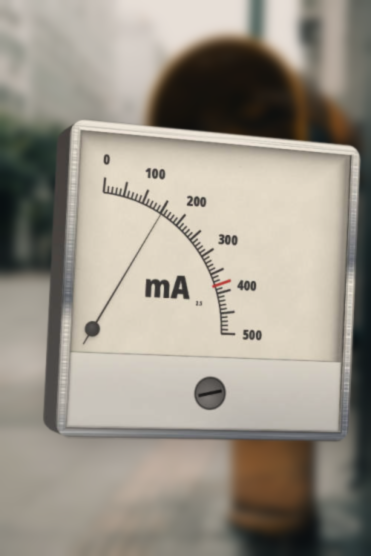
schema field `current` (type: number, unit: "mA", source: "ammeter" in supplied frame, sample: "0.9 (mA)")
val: 150 (mA)
